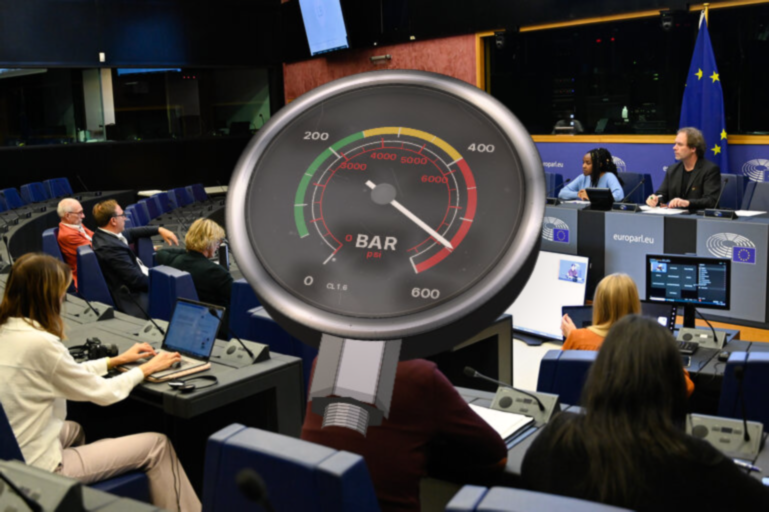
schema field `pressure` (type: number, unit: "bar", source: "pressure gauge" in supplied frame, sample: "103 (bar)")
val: 550 (bar)
